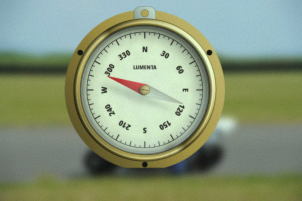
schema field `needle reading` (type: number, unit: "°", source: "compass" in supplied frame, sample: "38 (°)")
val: 290 (°)
